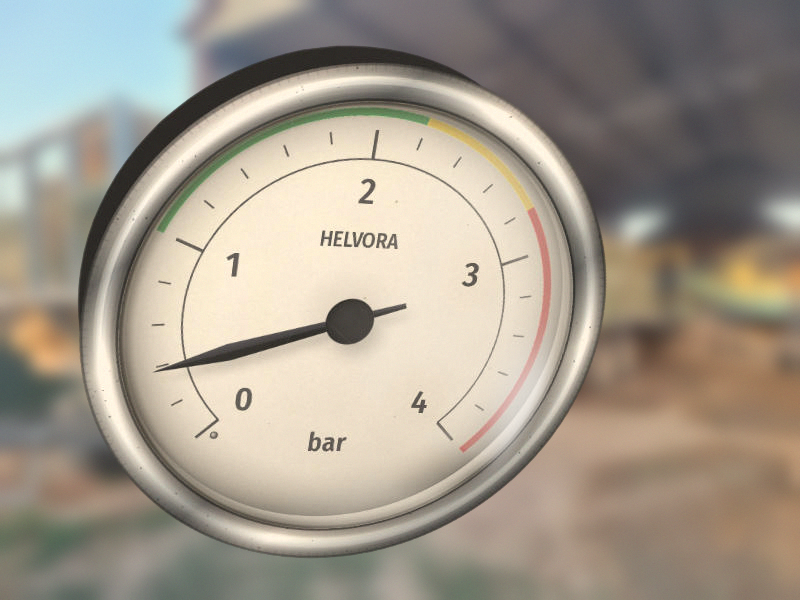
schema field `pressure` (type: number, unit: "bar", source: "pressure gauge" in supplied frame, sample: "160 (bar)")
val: 0.4 (bar)
